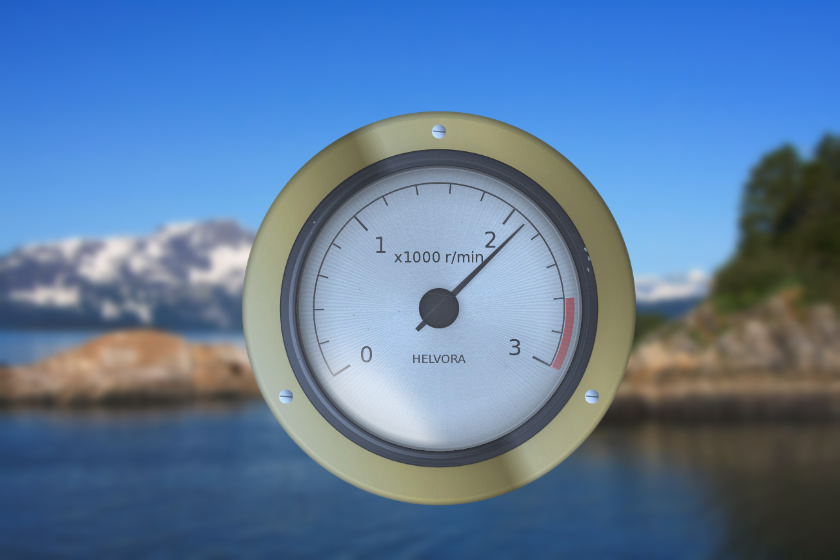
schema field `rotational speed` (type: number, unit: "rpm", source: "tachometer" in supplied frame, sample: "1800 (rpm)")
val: 2100 (rpm)
